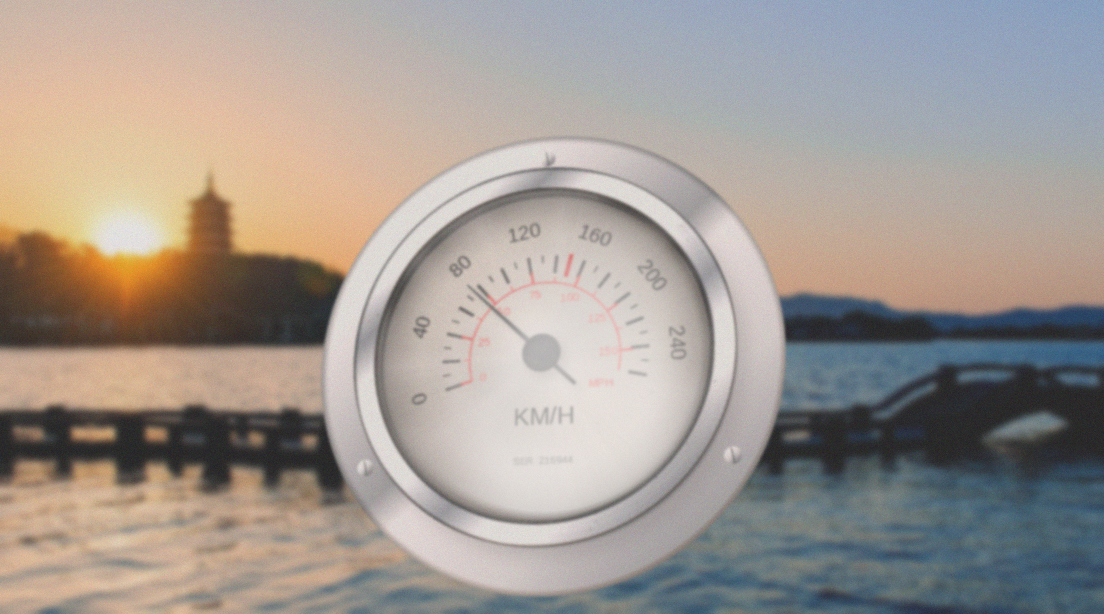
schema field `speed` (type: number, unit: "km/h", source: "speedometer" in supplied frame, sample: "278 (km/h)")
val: 75 (km/h)
